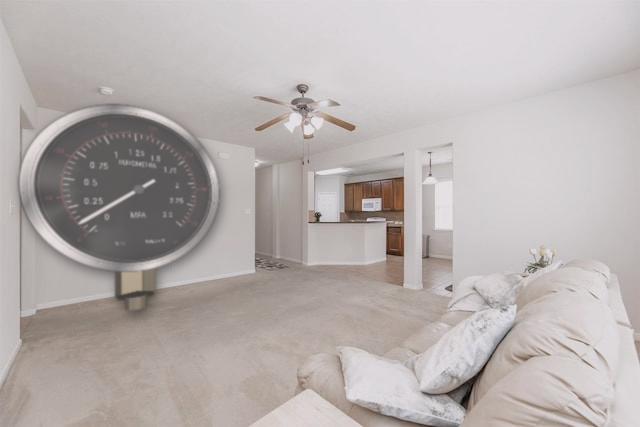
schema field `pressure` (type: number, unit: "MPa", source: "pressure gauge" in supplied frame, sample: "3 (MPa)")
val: 0.1 (MPa)
